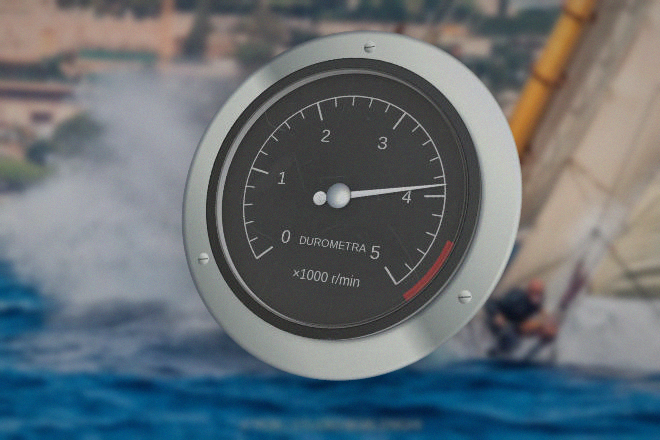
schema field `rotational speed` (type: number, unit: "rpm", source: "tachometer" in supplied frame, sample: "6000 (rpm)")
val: 3900 (rpm)
